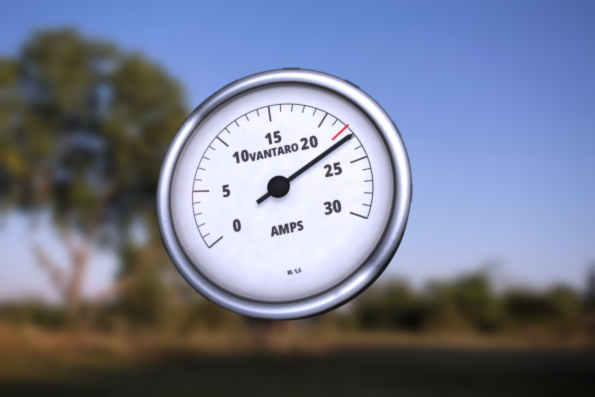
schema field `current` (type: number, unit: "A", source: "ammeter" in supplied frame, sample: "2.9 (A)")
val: 23 (A)
